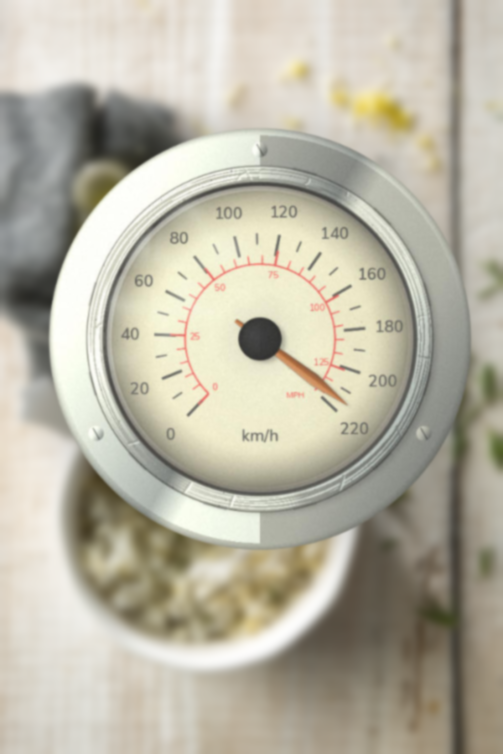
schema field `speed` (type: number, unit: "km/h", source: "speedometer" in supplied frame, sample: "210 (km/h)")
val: 215 (km/h)
